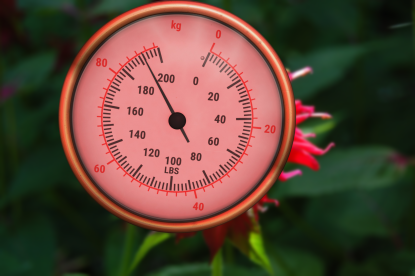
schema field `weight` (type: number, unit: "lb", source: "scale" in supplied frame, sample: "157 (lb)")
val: 192 (lb)
